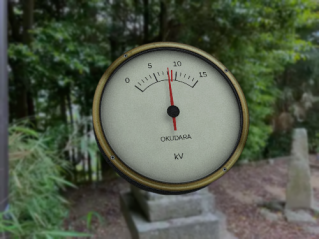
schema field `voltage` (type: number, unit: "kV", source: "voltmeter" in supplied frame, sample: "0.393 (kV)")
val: 8 (kV)
